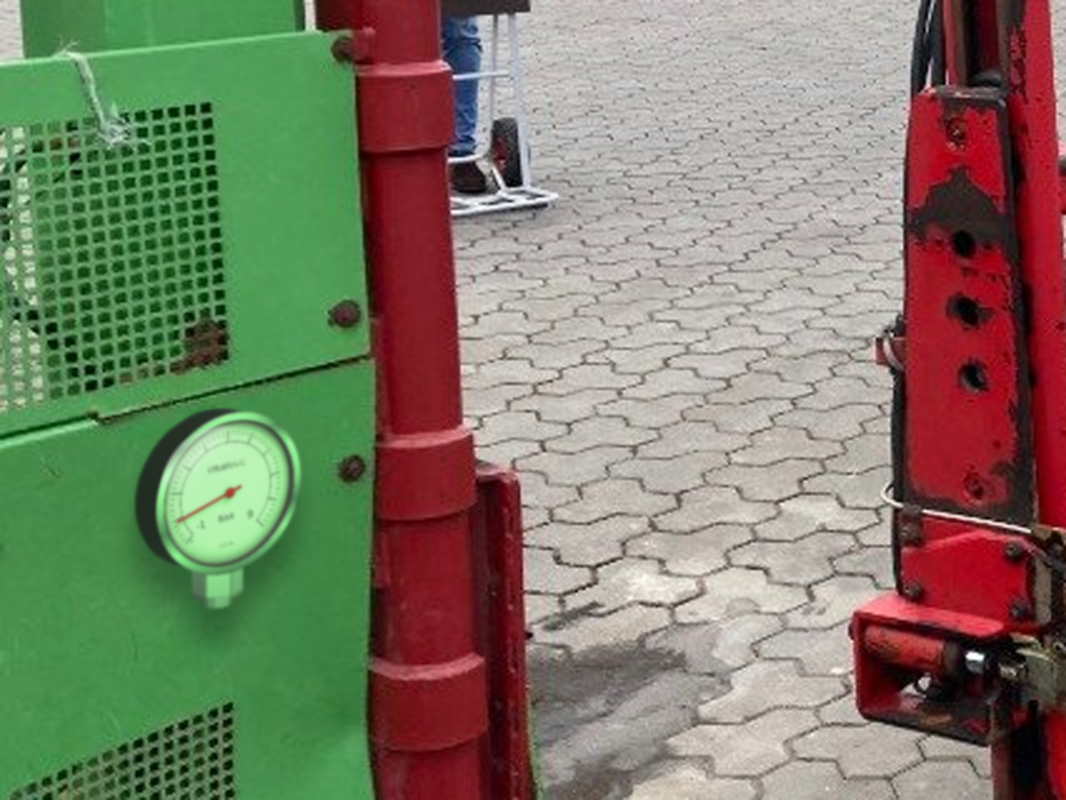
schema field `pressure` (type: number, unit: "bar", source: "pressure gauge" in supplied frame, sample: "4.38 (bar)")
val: 0 (bar)
